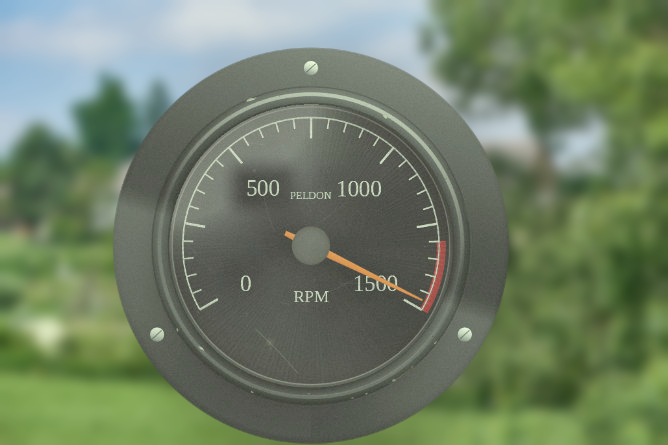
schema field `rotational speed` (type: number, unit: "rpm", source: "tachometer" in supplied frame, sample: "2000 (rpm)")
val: 1475 (rpm)
